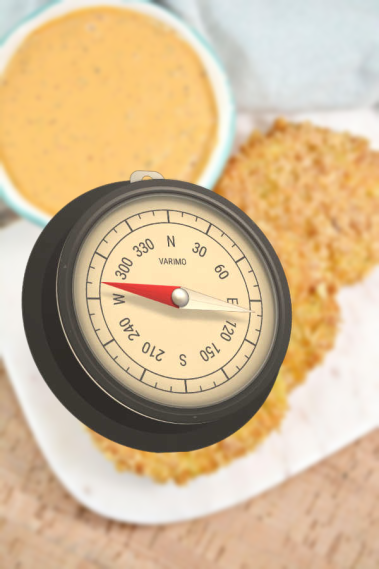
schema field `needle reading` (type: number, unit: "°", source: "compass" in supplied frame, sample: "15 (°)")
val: 280 (°)
